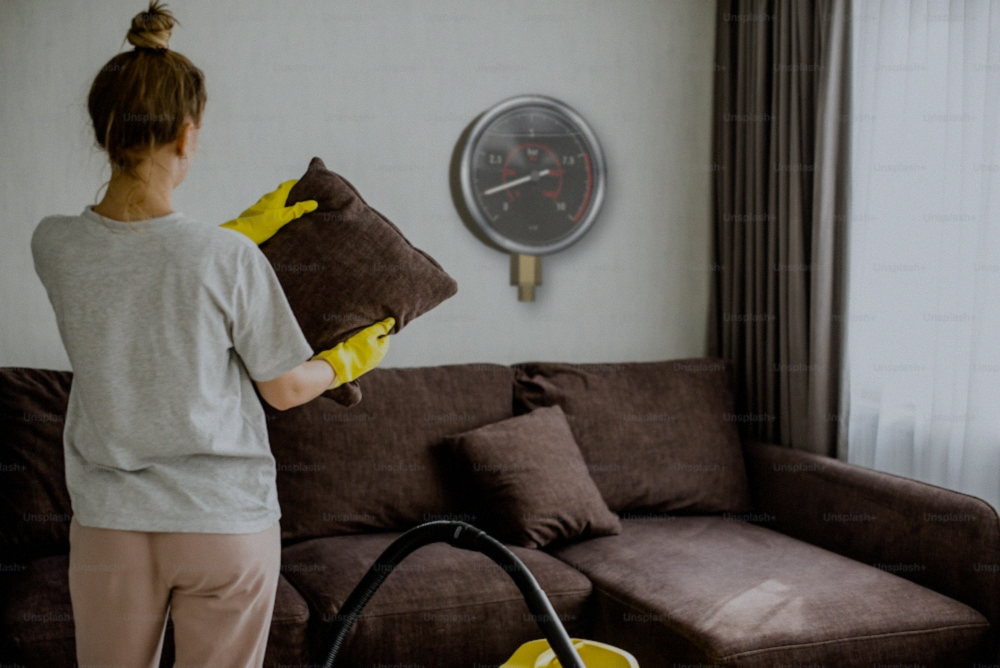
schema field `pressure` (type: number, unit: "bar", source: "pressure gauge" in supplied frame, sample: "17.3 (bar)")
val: 1 (bar)
